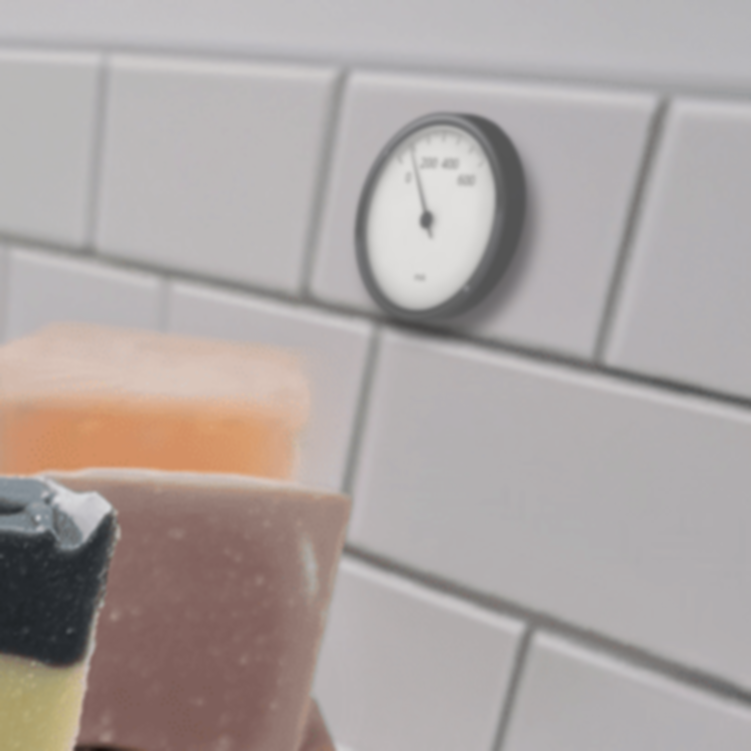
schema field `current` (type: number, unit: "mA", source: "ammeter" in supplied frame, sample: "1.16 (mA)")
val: 100 (mA)
